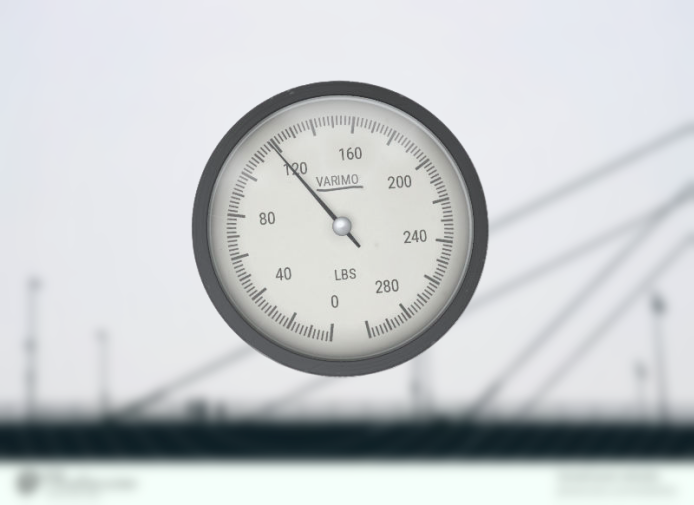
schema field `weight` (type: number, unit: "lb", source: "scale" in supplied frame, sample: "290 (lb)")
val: 118 (lb)
